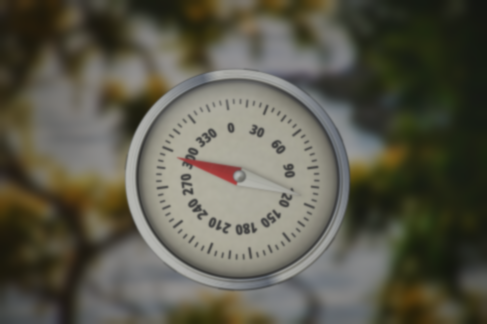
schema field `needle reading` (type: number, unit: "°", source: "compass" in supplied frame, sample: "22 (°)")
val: 295 (°)
